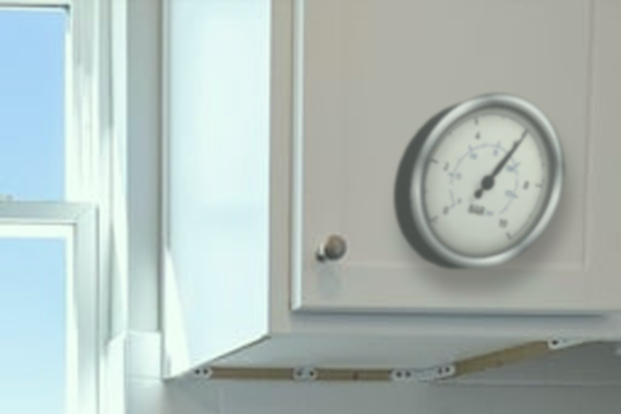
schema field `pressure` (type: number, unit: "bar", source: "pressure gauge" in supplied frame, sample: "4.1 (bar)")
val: 6 (bar)
